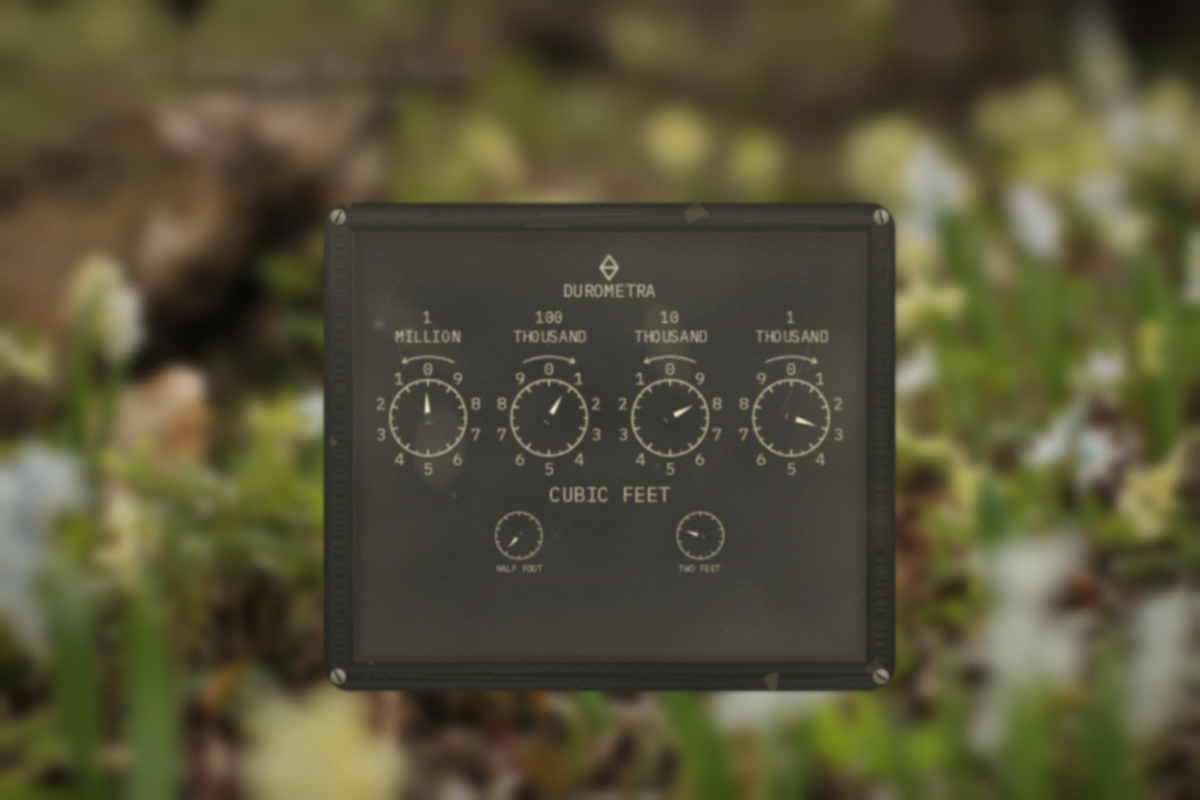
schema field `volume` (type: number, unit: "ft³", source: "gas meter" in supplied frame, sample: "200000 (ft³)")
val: 8300 (ft³)
